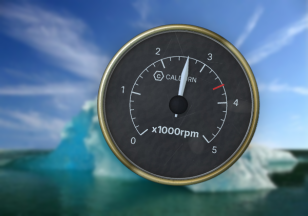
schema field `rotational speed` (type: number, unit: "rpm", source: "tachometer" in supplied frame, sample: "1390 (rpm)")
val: 2600 (rpm)
